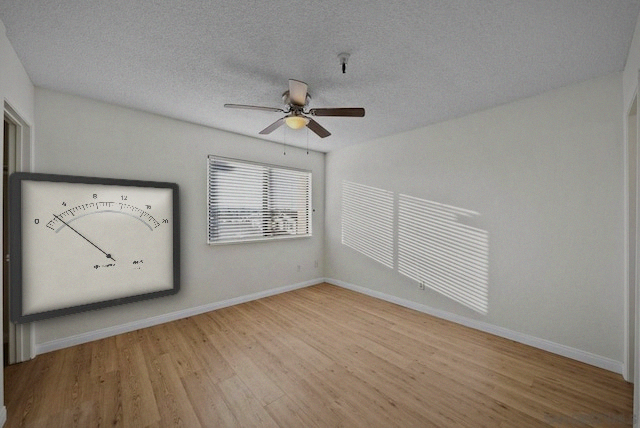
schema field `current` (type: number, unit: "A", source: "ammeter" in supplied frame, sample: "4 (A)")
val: 2 (A)
